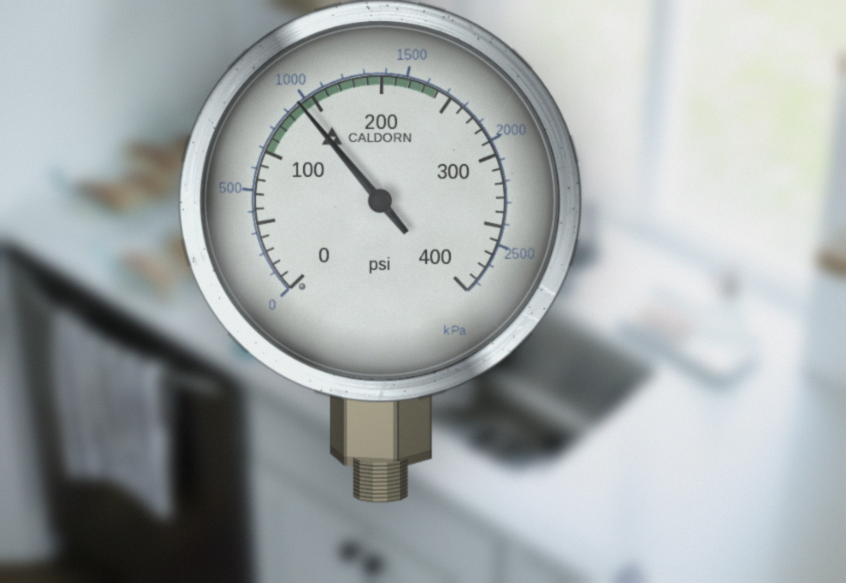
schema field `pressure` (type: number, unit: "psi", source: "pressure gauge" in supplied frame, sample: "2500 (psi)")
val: 140 (psi)
